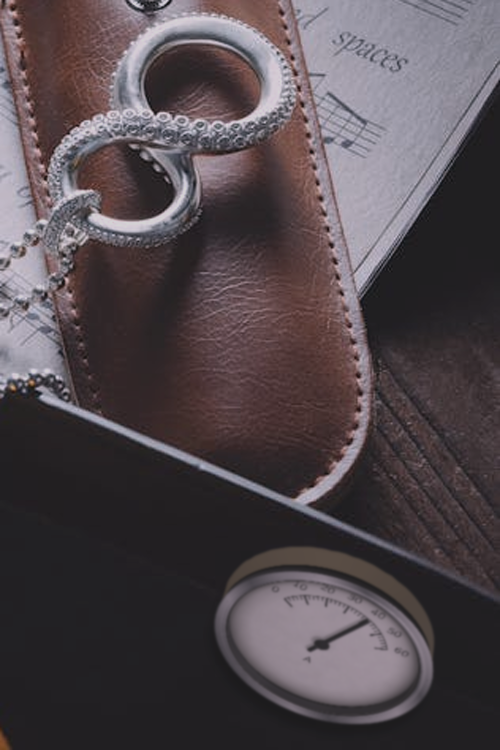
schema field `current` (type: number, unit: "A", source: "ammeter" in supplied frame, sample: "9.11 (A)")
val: 40 (A)
